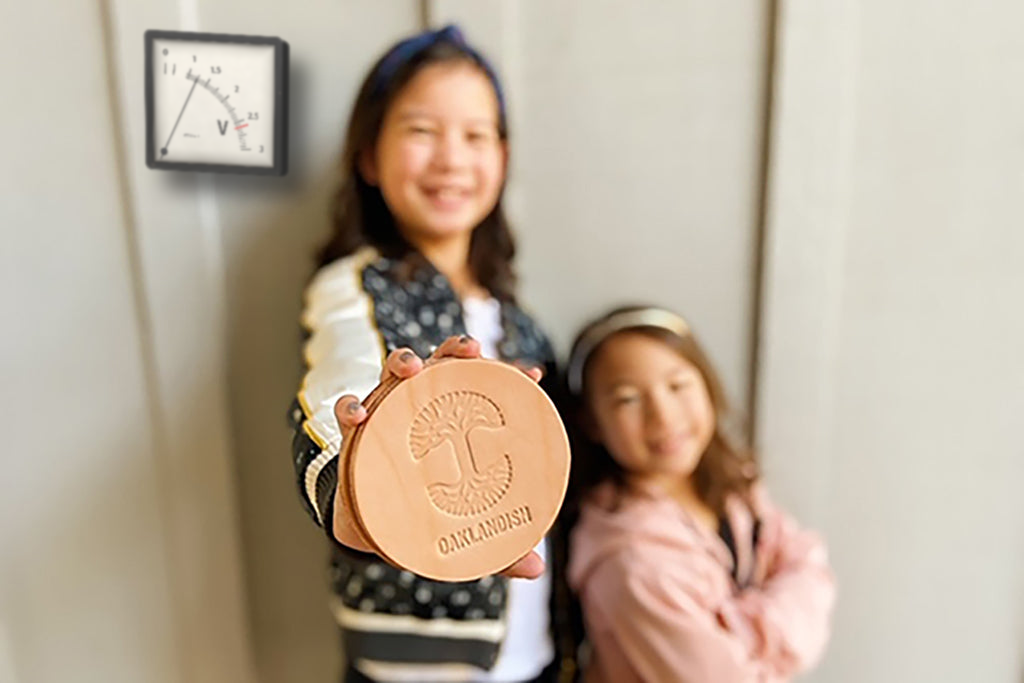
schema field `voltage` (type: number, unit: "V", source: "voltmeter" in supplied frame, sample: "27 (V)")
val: 1.25 (V)
